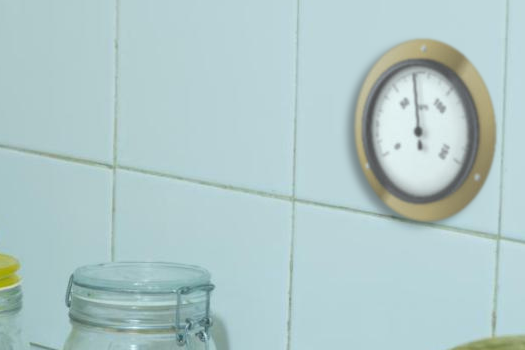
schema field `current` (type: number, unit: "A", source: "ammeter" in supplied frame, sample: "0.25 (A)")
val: 70 (A)
